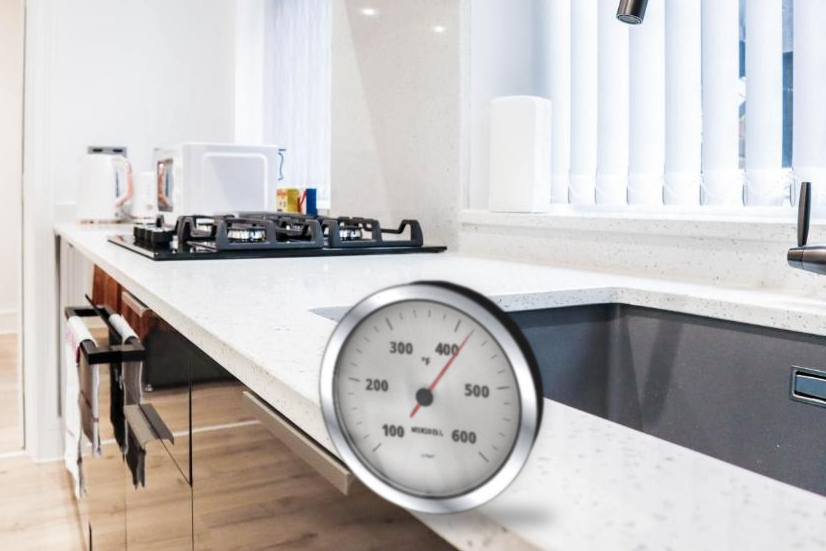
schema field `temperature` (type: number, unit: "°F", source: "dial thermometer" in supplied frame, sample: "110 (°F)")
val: 420 (°F)
